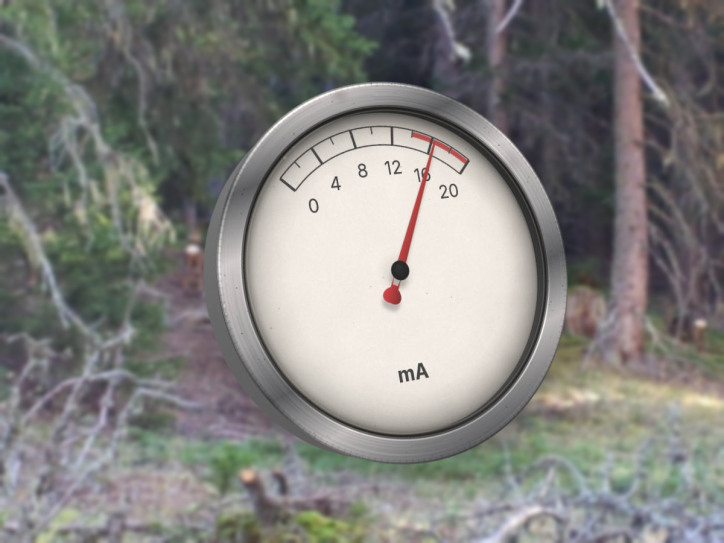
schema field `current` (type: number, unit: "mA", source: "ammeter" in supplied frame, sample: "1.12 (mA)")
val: 16 (mA)
